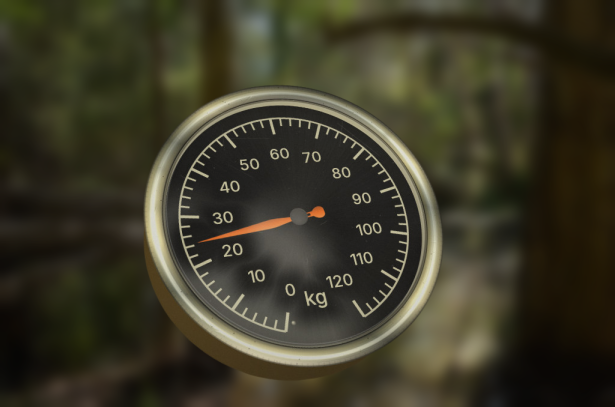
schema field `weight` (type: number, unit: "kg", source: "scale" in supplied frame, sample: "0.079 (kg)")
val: 24 (kg)
